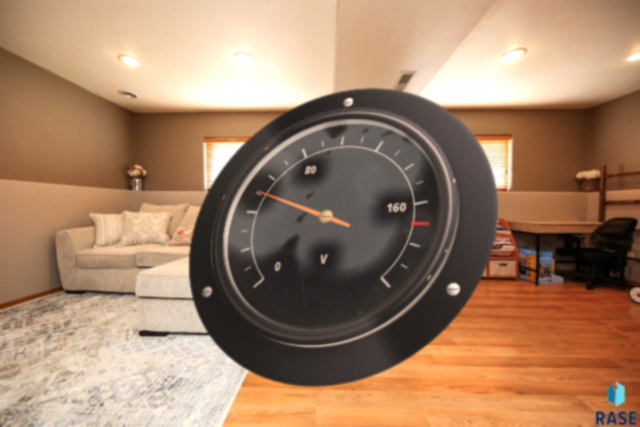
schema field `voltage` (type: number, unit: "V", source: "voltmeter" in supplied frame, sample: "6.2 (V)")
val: 50 (V)
